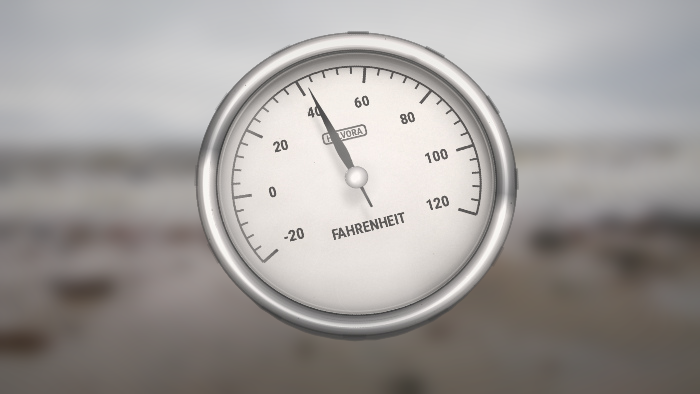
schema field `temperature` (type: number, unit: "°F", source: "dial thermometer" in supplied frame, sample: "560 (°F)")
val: 42 (°F)
